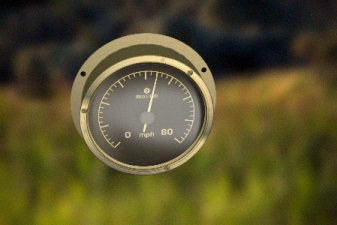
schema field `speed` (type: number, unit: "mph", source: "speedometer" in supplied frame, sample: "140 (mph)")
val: 44 (mph)
